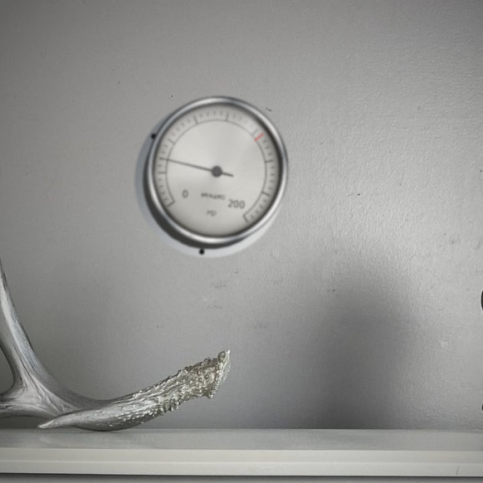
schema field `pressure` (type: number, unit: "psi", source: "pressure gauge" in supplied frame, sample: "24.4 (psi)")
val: 35 (psi)
